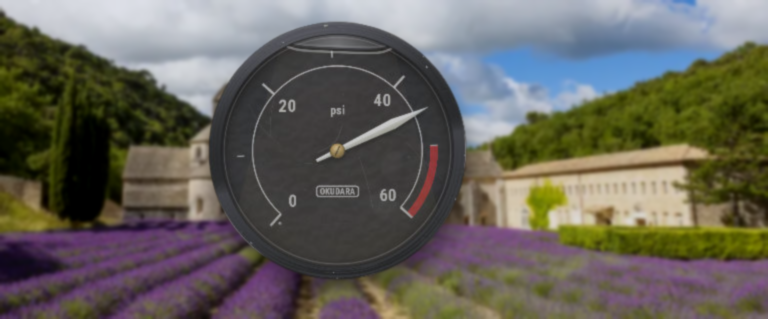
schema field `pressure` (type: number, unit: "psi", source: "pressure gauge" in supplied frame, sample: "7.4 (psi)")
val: 45 (psi)
